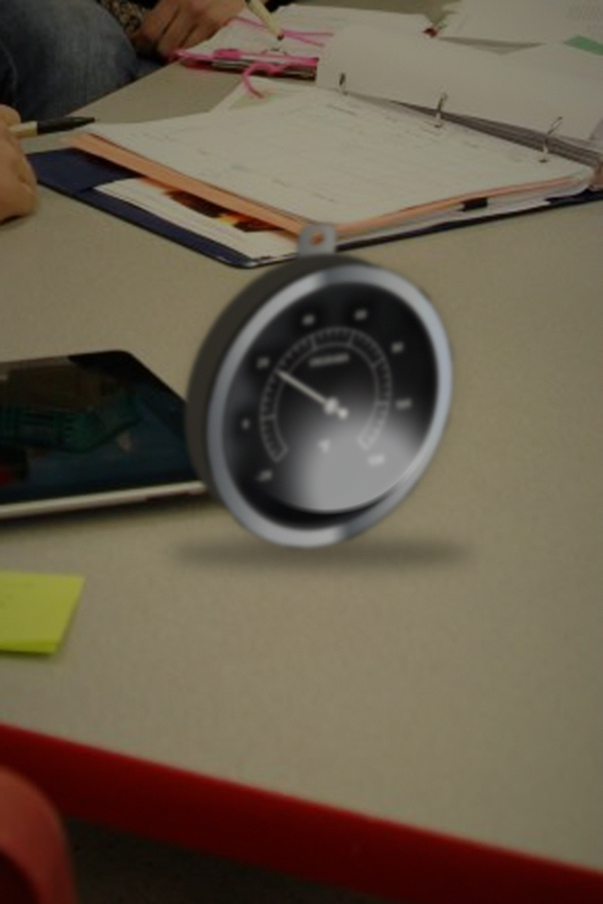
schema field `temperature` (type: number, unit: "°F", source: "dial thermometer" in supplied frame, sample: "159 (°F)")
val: 20 (°F)
